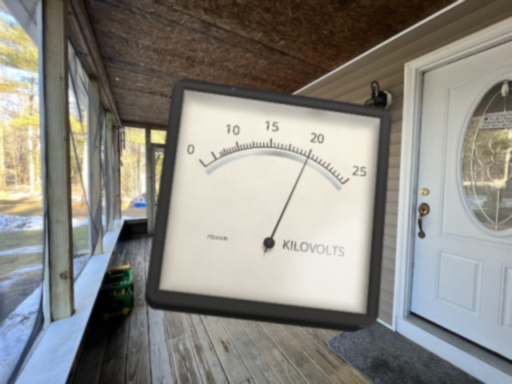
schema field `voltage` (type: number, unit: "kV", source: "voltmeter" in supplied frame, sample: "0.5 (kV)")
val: 20 (kV)
